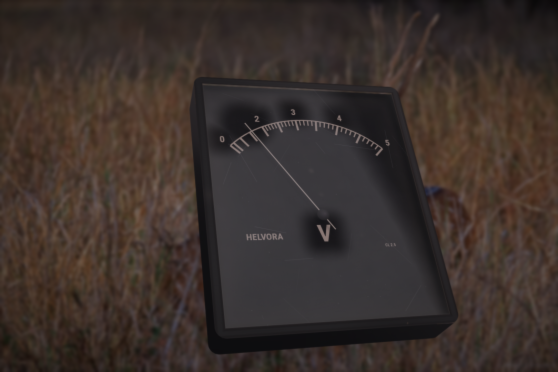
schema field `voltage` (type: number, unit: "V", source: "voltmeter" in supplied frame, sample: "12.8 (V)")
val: 1.5 (V)
